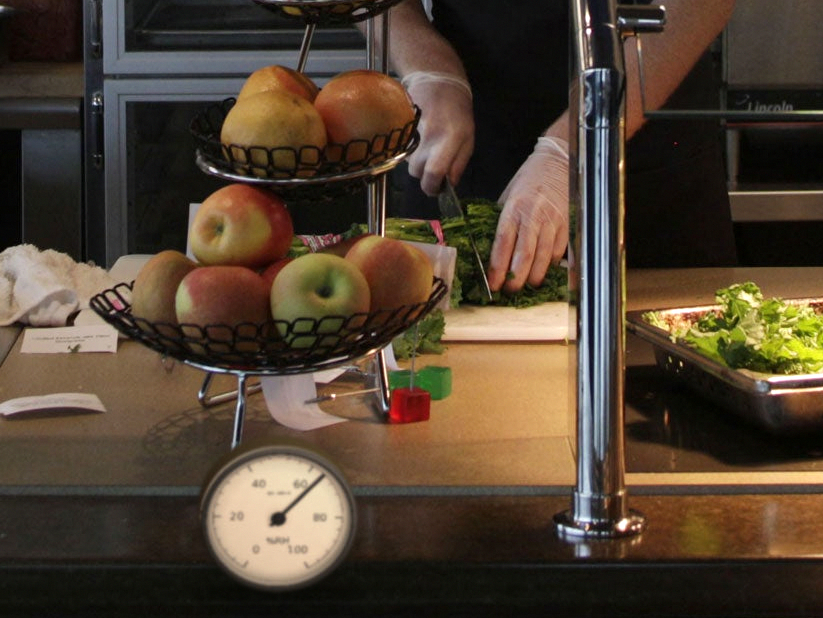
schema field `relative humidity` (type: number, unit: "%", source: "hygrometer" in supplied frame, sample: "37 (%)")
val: 64 (%)
